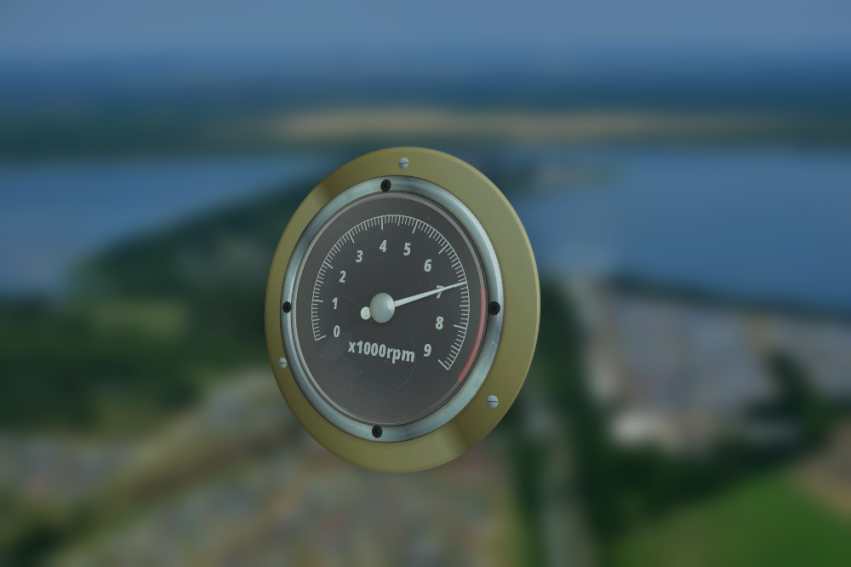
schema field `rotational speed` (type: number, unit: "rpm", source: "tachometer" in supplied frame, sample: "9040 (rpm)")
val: 7000 (rpm)
